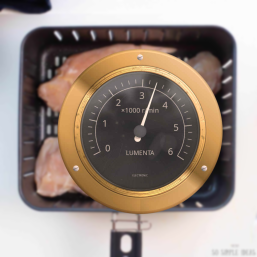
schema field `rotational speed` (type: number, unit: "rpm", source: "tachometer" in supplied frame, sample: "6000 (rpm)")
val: 3400 (rpm)
